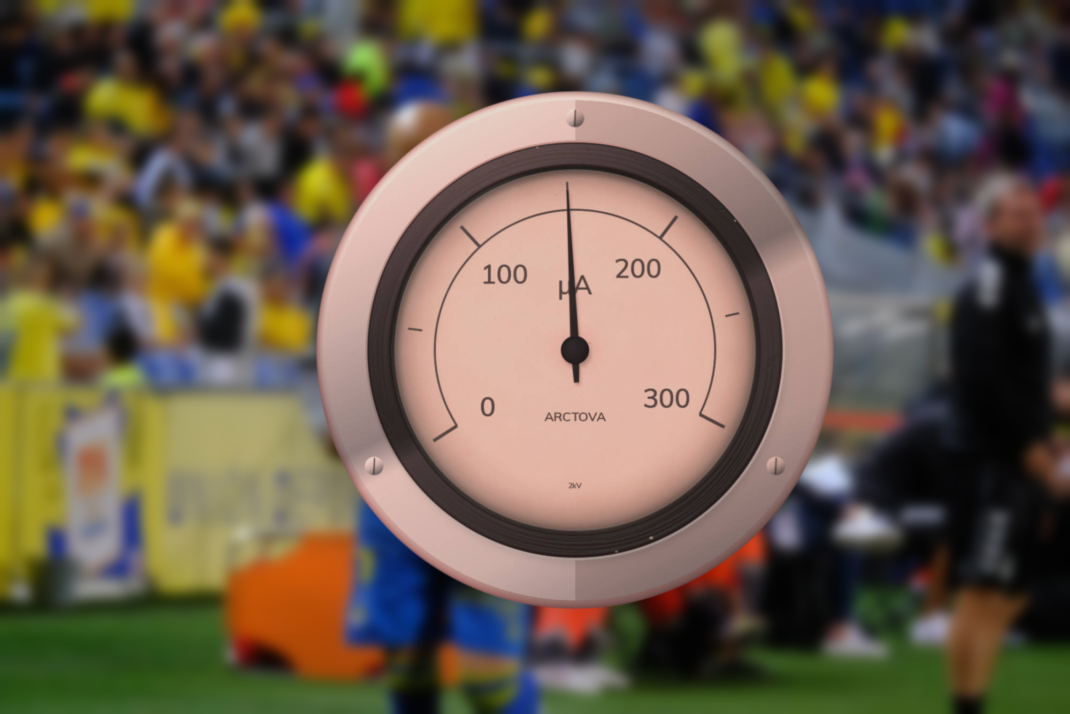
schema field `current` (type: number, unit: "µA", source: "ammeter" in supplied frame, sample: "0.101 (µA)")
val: 150 (µA)
